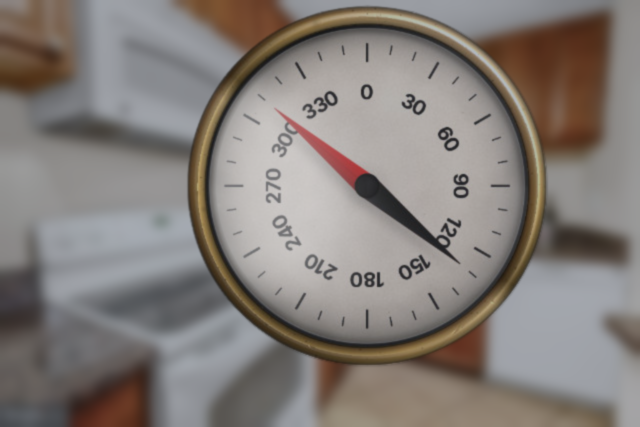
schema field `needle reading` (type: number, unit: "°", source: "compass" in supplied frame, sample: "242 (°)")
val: 310 (°)
